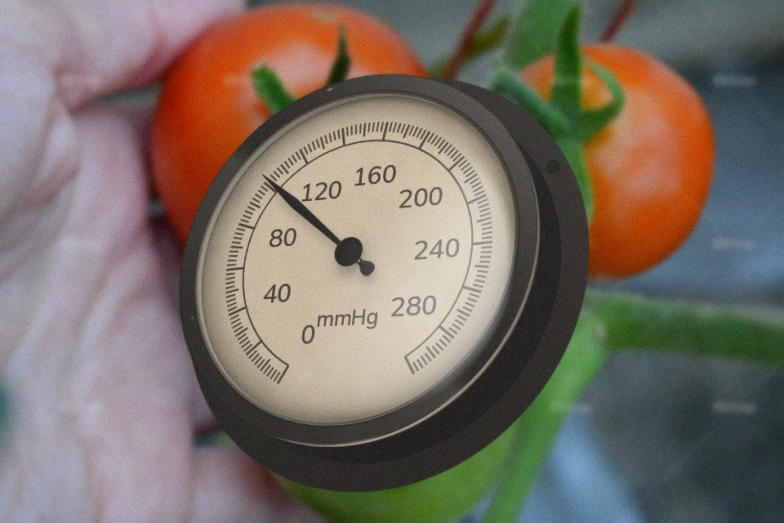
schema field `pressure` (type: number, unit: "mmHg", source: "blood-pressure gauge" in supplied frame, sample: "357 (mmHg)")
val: 102 (mmHg)
